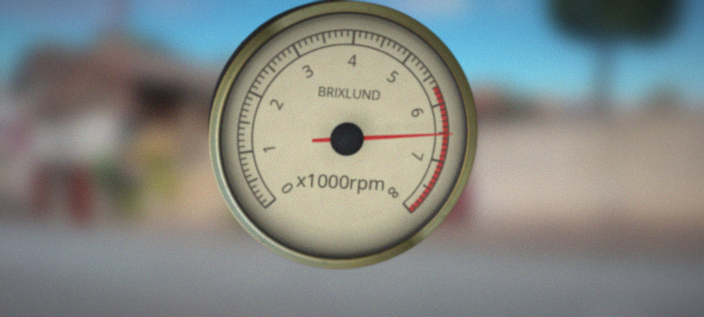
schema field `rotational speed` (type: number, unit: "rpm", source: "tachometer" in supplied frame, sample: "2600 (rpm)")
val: 6500 (rpm)
